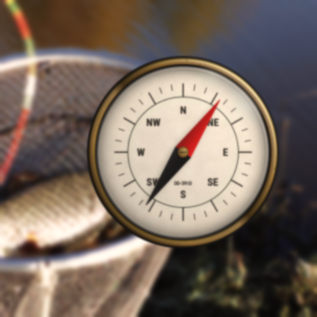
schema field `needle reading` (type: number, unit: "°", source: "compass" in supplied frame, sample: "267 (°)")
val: 35 (°)
